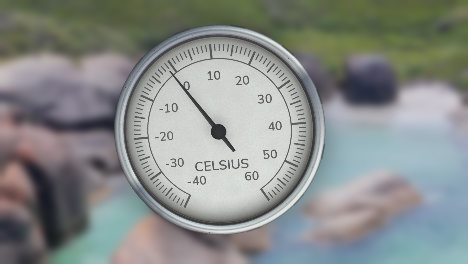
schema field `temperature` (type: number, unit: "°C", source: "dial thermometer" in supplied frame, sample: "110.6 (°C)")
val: -1 (°C)
